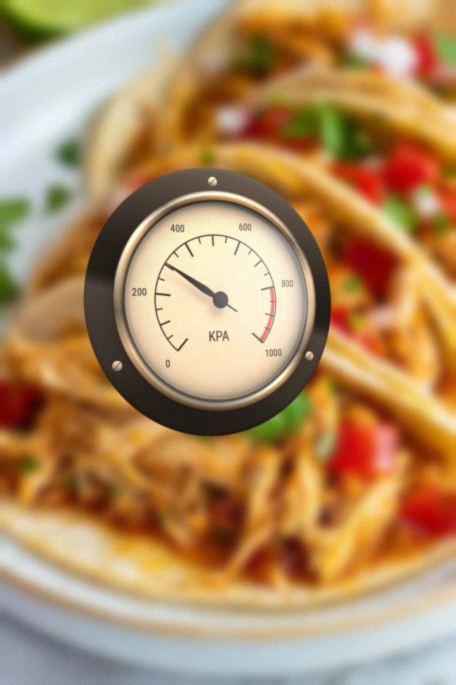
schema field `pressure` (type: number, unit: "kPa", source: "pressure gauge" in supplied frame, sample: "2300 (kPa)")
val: 300 (kPa)
